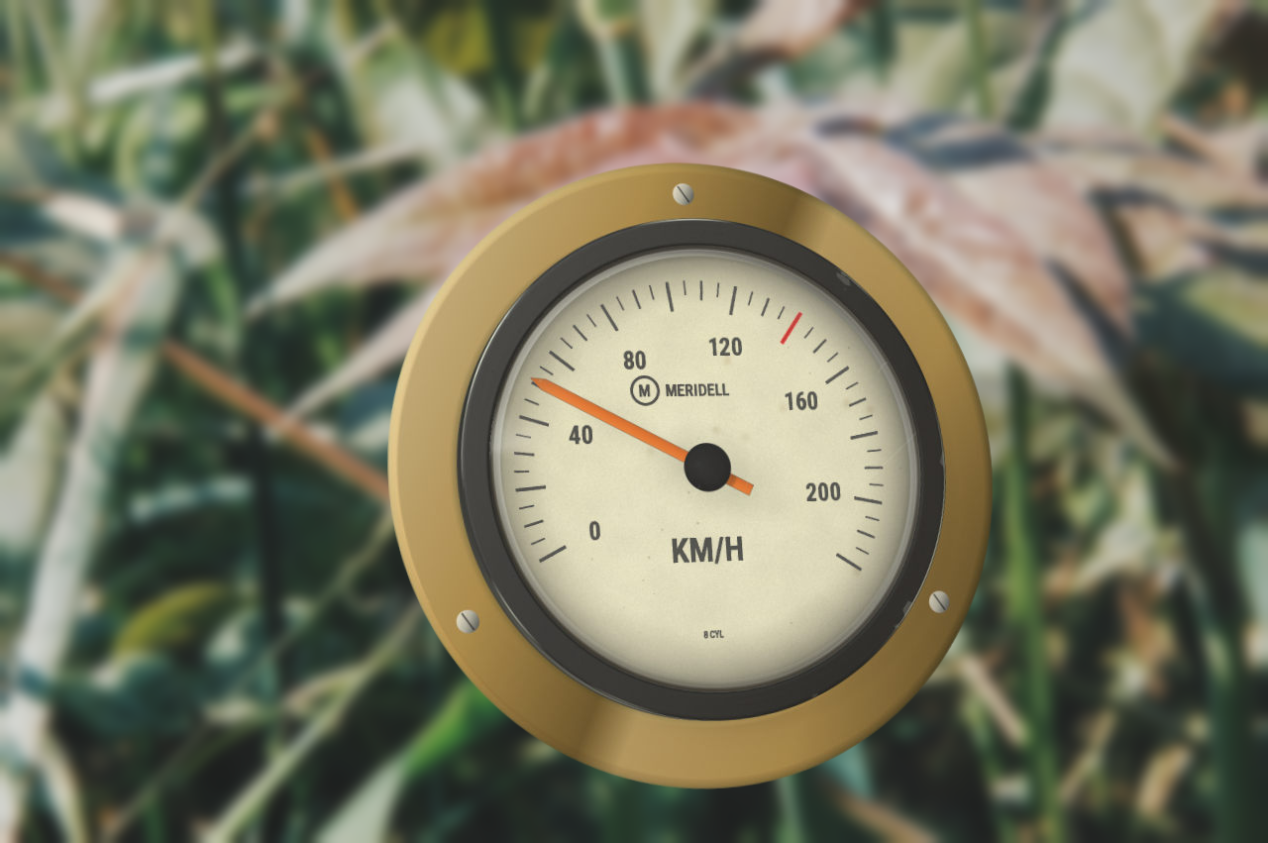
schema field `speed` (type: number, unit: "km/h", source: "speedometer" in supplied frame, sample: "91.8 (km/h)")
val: 50 (km/h)
